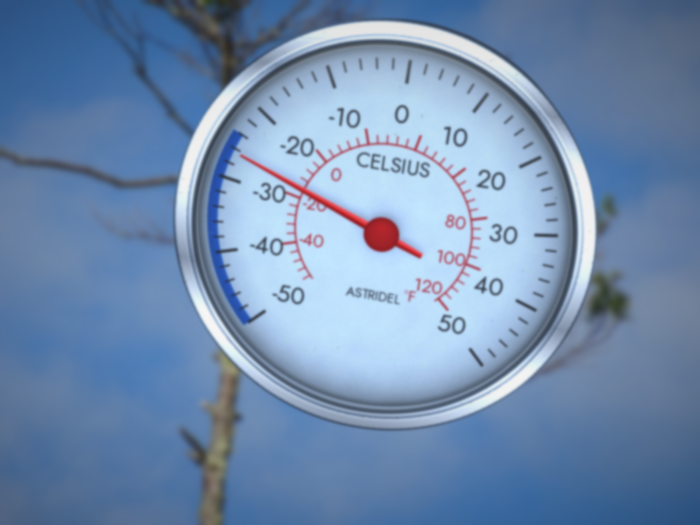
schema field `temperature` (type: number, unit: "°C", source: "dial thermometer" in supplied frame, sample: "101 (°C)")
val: -26 (°C)
